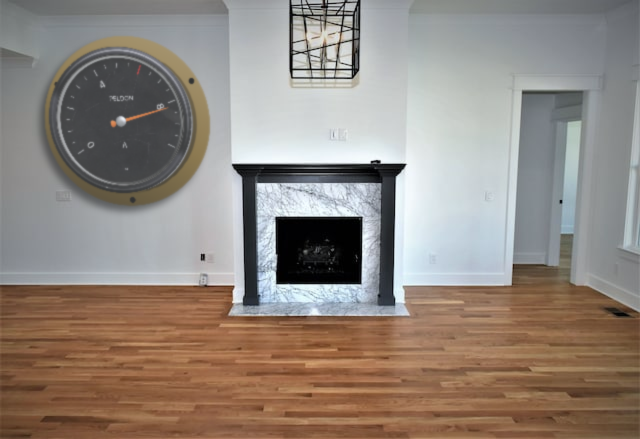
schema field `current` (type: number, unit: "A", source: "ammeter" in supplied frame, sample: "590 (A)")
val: 8.25 (A)
